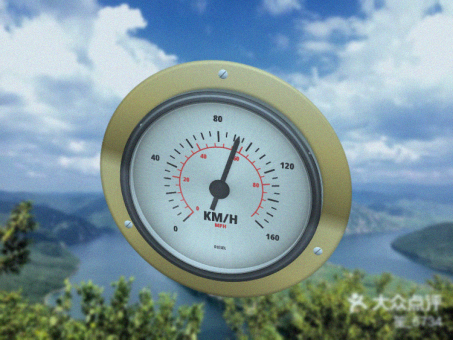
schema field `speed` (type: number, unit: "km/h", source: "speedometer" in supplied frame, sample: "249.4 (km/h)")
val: 92.5 (km/h)
